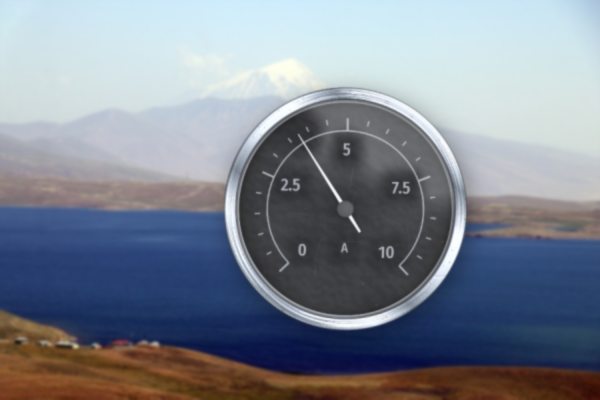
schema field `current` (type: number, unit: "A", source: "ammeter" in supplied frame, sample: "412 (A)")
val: 3.75 (A)
